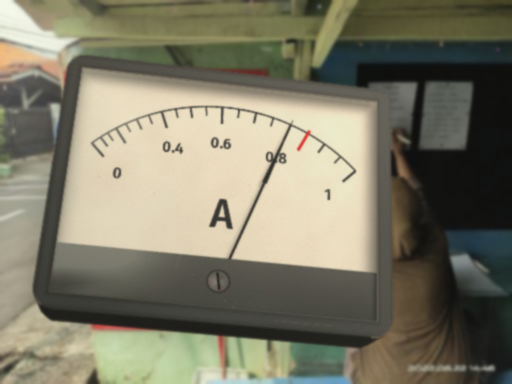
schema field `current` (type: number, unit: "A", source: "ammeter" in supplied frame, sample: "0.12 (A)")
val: 0.8 (A)
